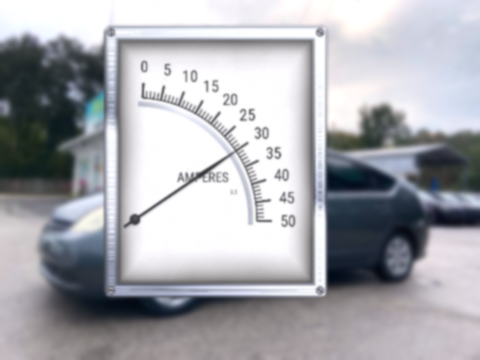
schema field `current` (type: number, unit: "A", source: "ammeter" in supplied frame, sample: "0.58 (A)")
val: 30 (A)
